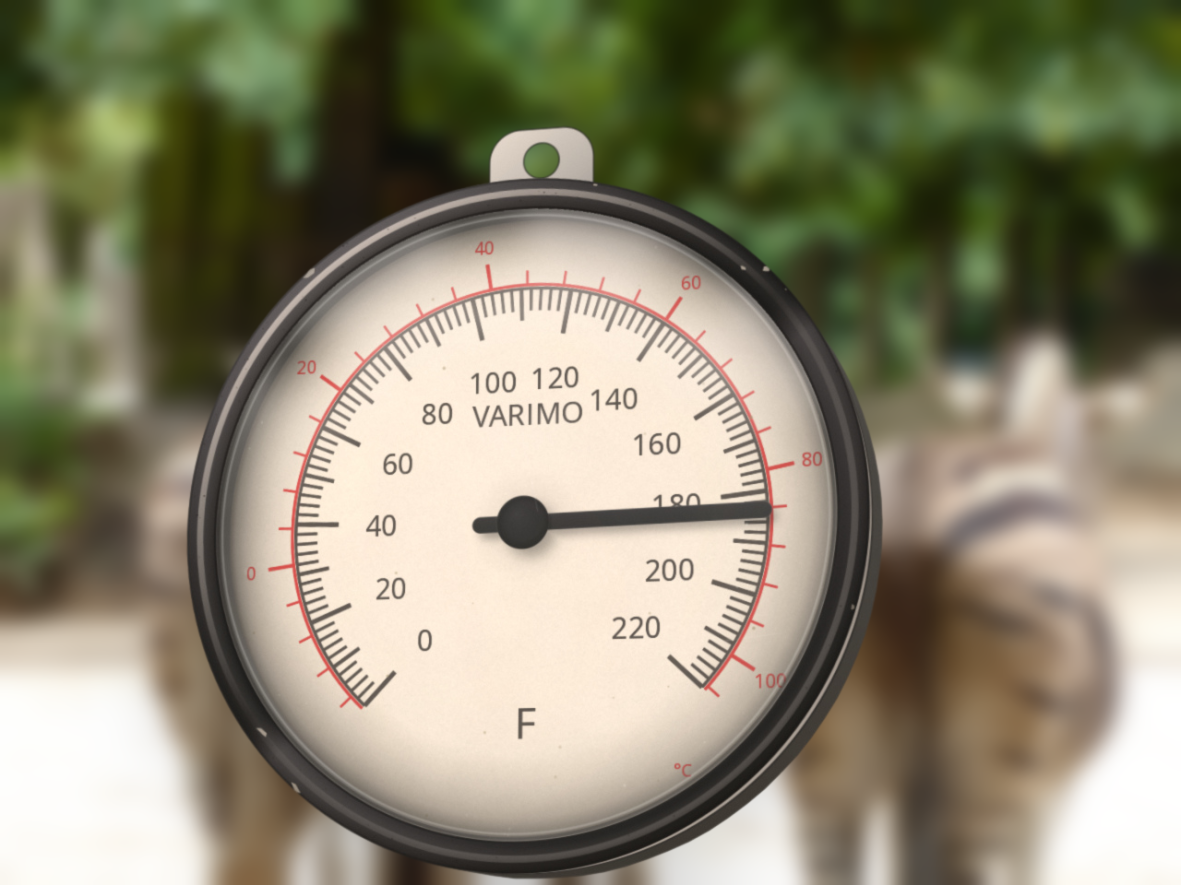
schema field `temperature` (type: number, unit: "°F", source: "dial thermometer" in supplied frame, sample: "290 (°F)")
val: 184 (°F)
